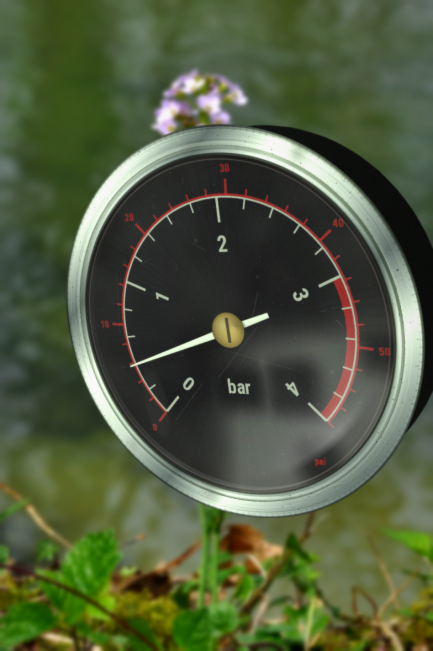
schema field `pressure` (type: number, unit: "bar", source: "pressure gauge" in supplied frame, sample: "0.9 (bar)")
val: 0.4 (bar)
